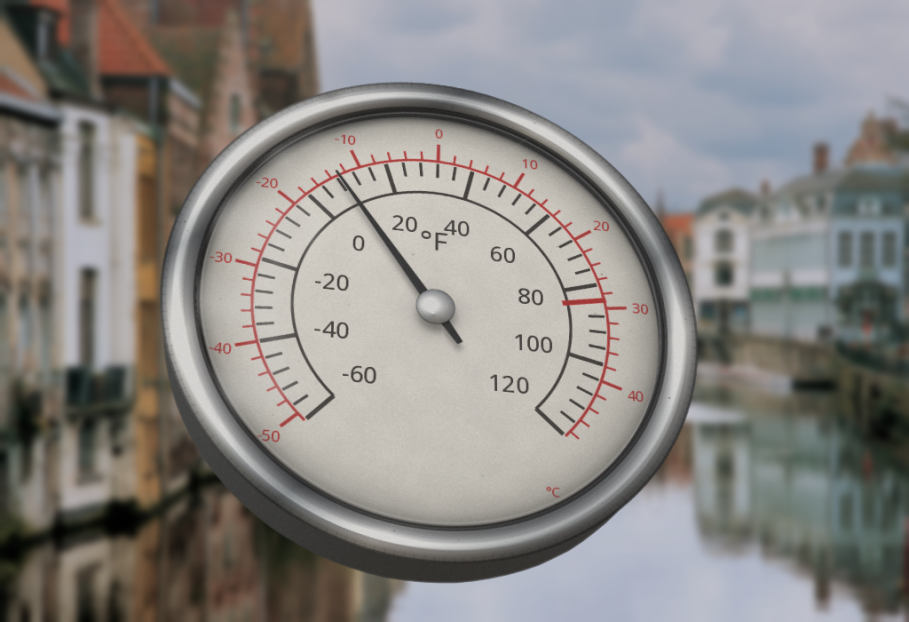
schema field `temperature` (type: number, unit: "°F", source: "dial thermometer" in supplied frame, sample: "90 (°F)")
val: 8 (°F)
